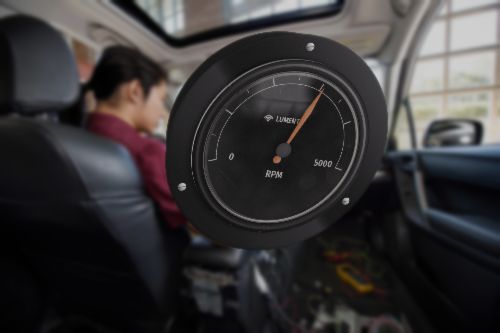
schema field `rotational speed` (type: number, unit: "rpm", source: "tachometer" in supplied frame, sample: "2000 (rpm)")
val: 3000 (rpm)
